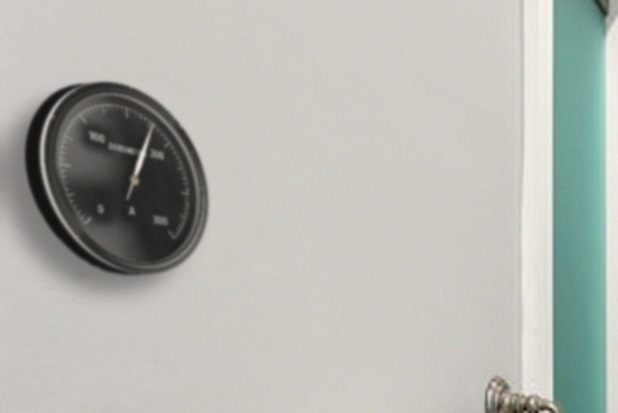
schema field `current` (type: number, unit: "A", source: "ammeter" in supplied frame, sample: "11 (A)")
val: 175 (A)
